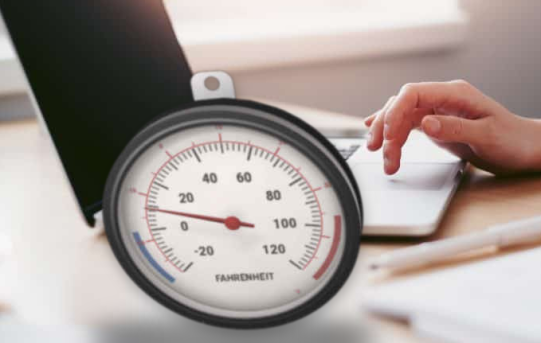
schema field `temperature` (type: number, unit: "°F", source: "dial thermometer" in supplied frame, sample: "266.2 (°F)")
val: 10 (°F)
